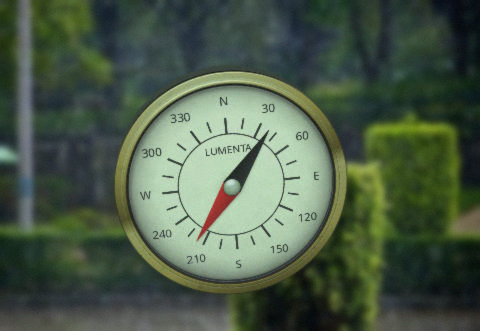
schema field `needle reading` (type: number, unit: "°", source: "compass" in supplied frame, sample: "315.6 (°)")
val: 217.5 (°)
